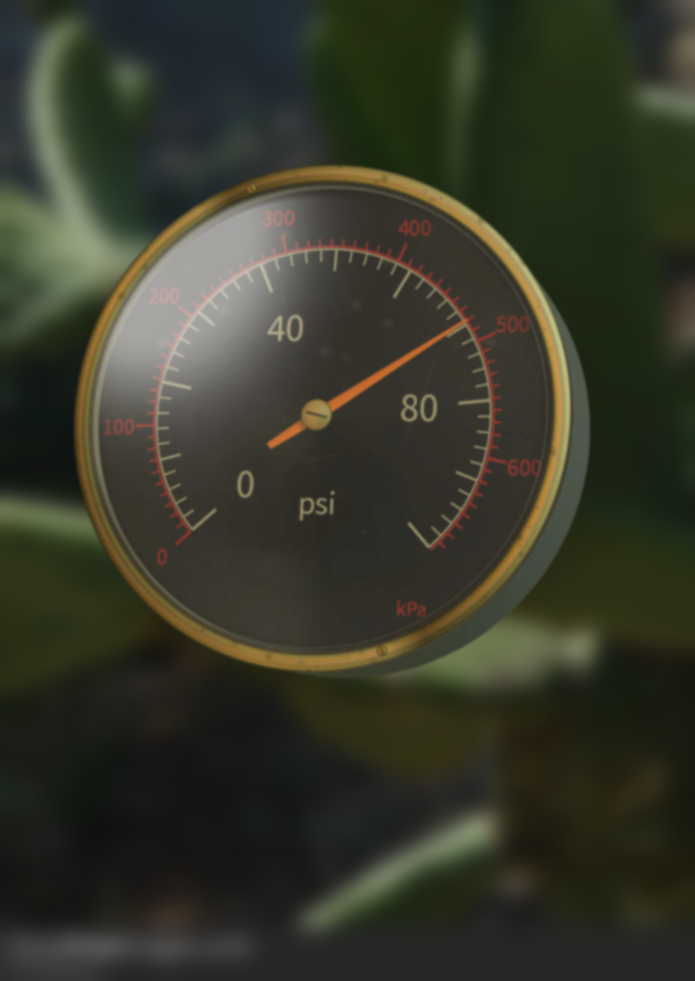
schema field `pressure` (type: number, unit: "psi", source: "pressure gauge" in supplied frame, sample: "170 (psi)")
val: 70 (psi)
